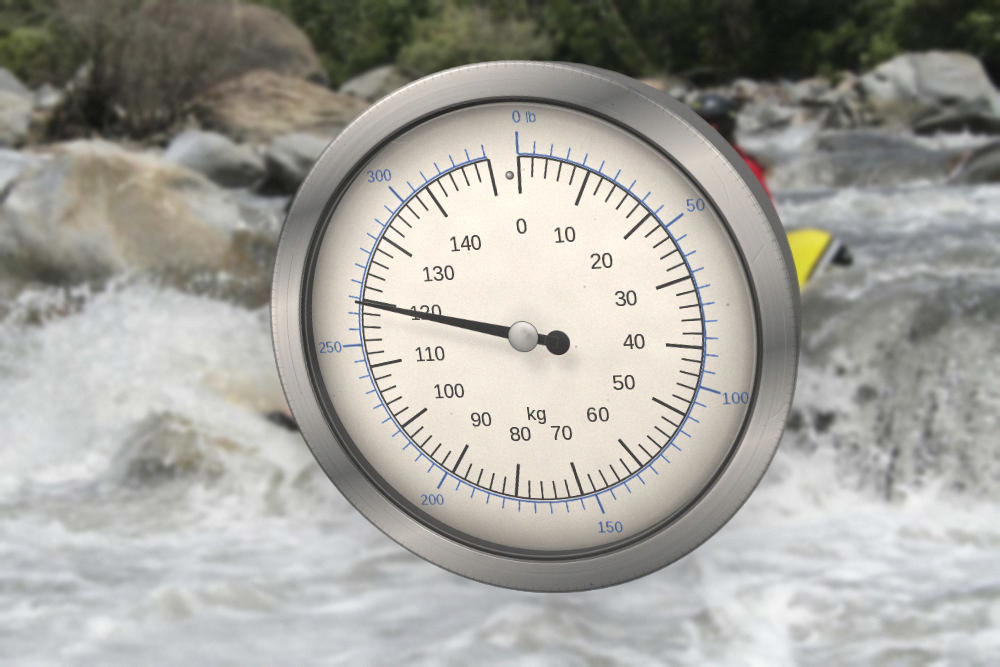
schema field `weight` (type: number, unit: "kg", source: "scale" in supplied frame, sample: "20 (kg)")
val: 120 (kg)
